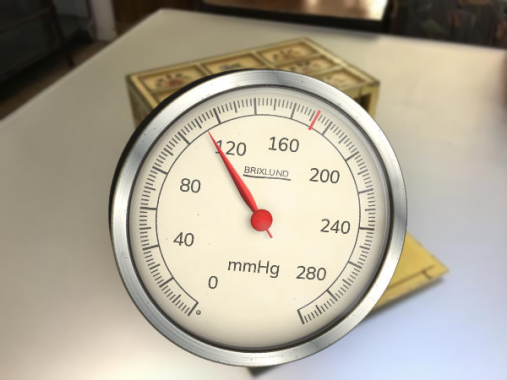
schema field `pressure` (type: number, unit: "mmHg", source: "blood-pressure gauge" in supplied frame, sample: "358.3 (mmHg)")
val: 112 (mmHg)
